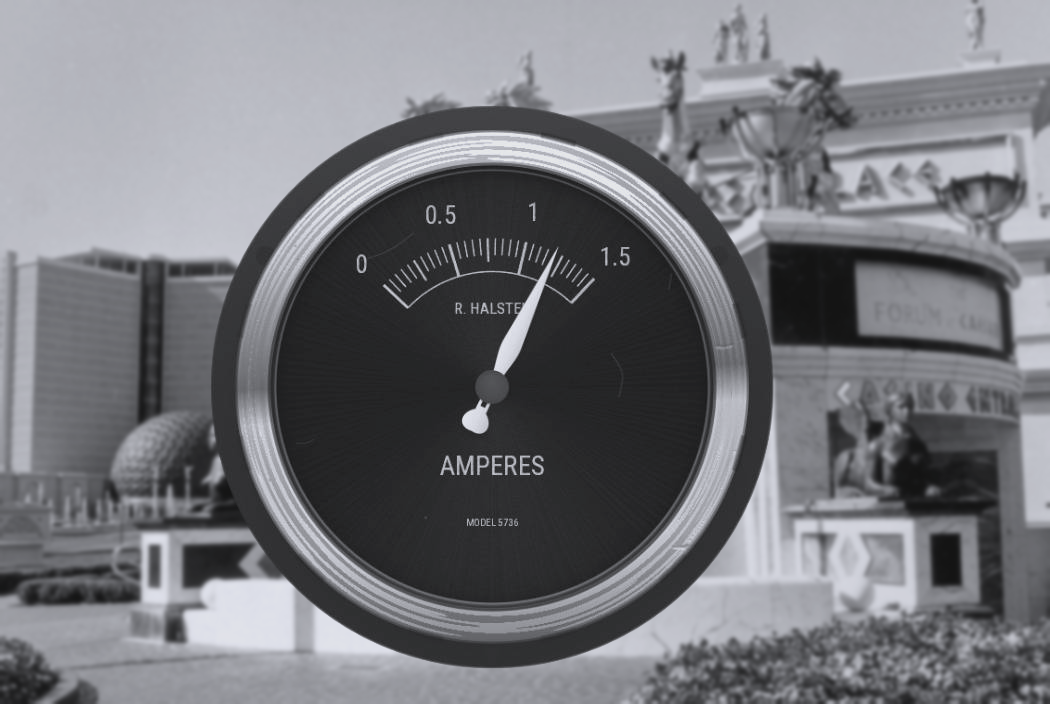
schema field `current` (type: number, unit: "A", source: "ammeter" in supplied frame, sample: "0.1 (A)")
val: 1.2 (A)
